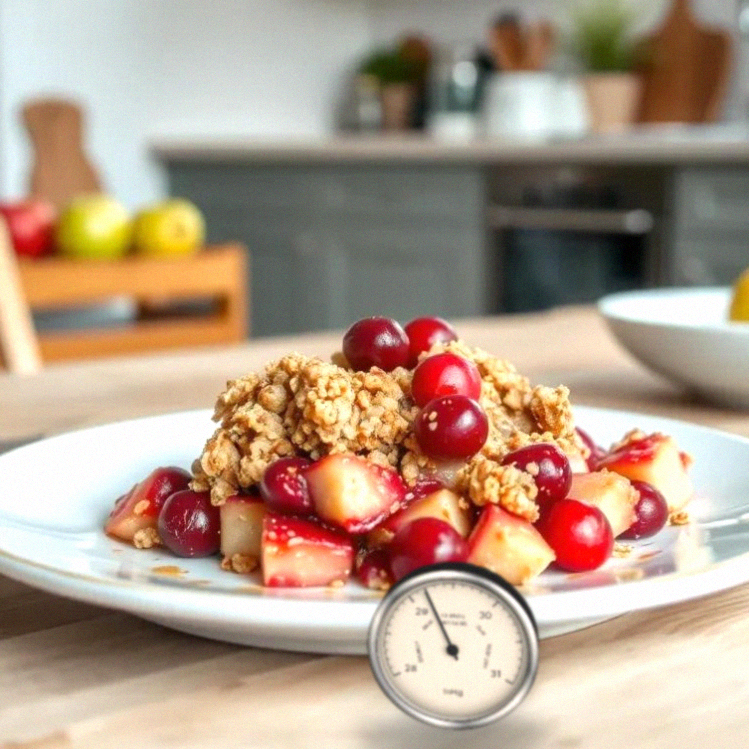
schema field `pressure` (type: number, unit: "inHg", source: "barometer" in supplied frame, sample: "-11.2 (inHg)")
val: 29.2 (inHg)
